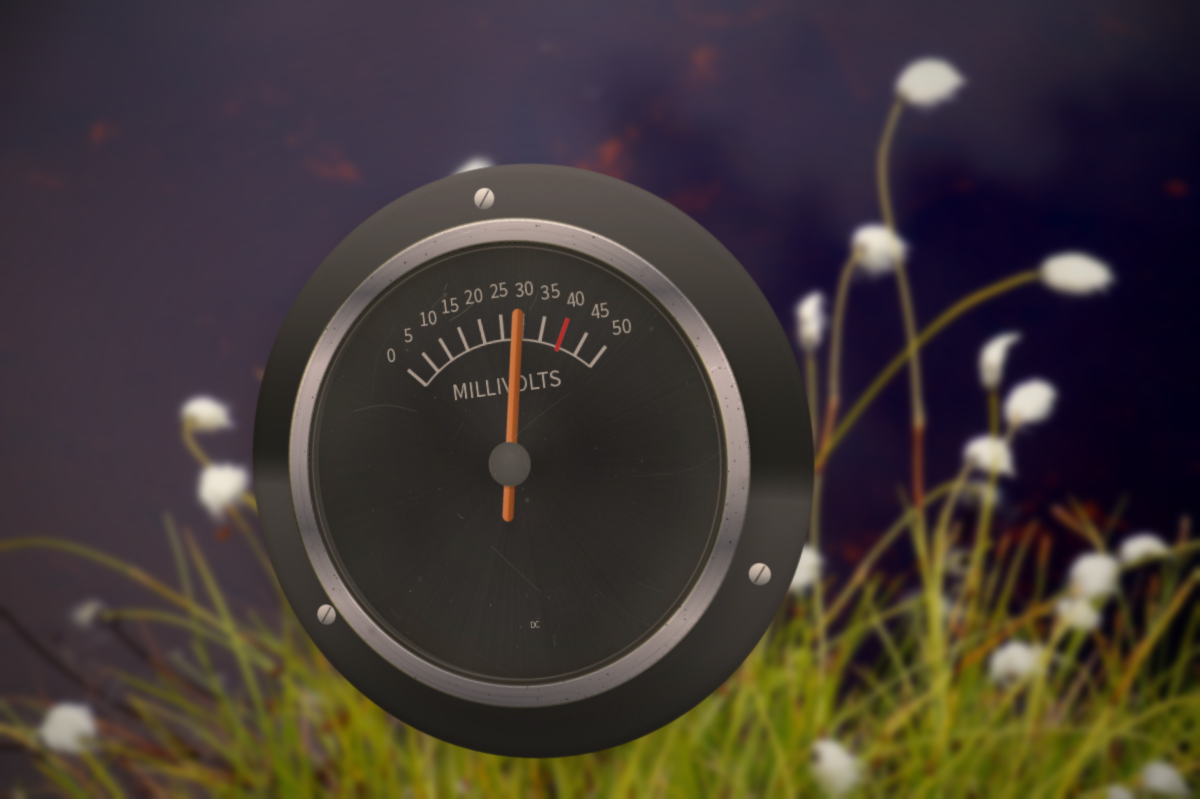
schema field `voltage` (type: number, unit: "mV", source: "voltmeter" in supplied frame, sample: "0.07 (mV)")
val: 30 (mV)
